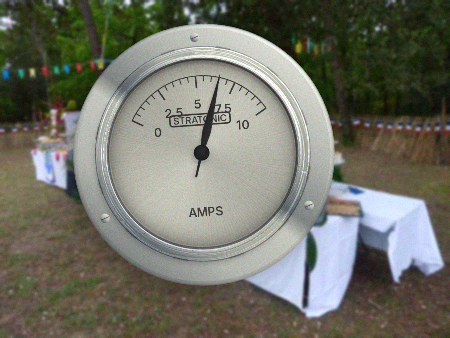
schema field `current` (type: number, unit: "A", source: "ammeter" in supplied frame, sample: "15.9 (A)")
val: 6.5 (A)
